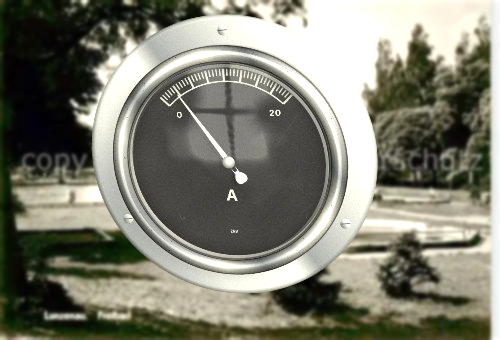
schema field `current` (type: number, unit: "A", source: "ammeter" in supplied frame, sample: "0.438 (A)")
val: 2.5 (A)
